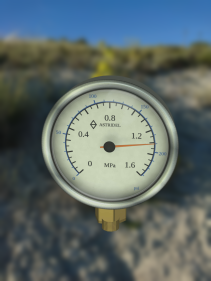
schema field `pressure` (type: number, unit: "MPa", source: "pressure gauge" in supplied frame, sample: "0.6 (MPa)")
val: 1.3 (MPa)
